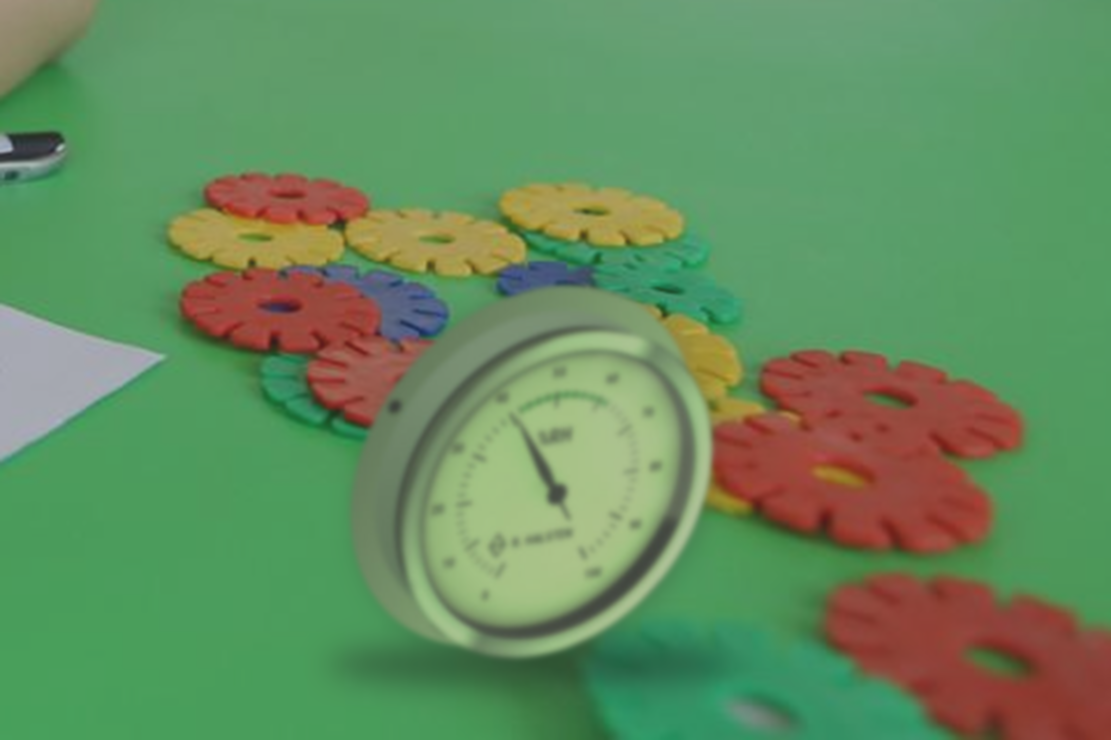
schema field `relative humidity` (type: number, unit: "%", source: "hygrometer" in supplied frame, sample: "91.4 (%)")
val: 40 (%)
